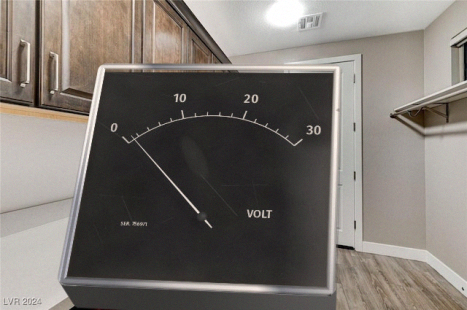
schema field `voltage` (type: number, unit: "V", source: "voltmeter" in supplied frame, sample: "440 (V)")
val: 1 (V)
